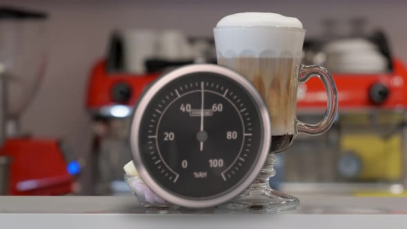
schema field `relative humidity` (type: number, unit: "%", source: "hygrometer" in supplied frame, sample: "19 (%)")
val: 50 (%)
